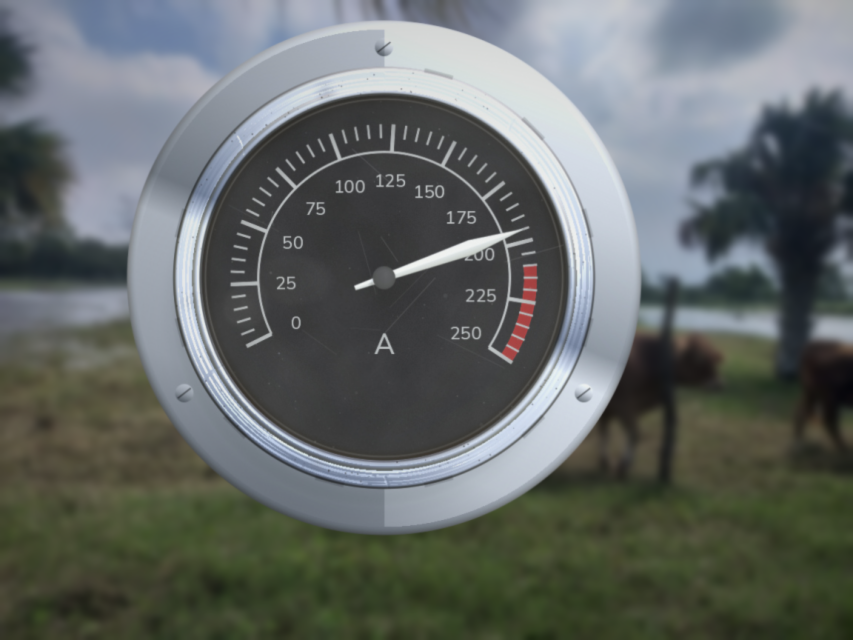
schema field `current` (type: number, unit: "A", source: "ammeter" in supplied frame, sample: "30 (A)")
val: 195 (A)
